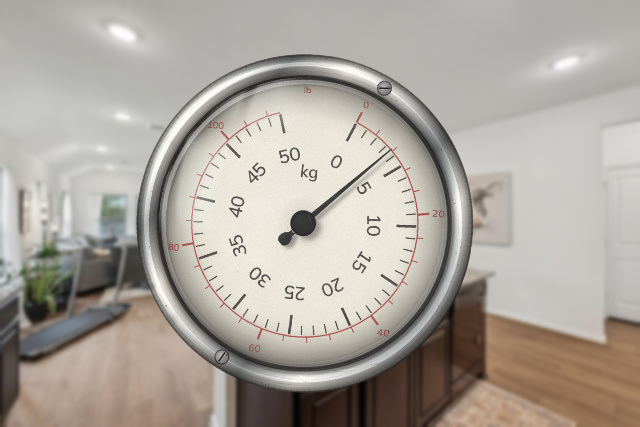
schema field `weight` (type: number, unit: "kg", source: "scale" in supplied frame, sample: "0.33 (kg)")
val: 3.5 (kg)
